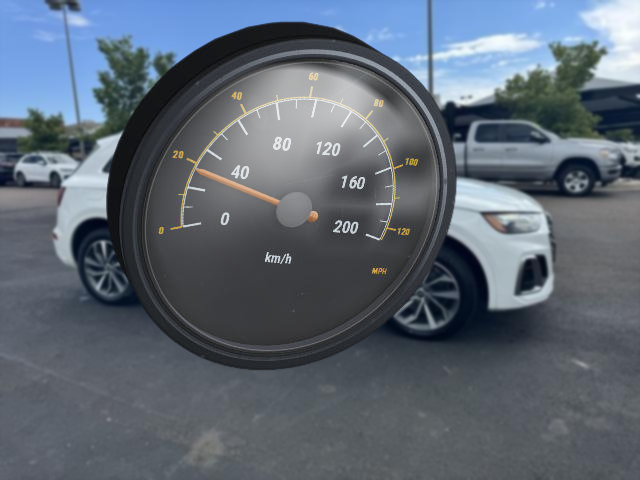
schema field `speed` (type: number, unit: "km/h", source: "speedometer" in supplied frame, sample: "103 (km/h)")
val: 30 (km/h)
